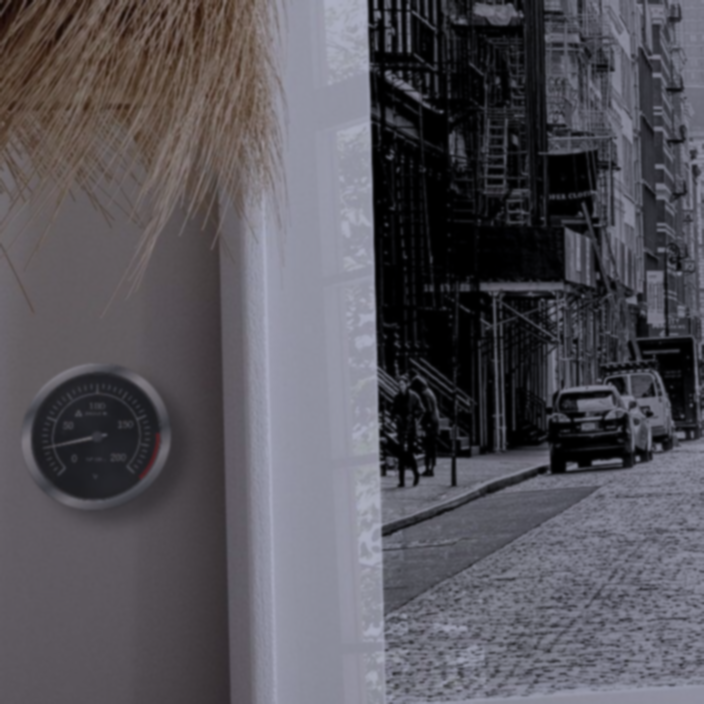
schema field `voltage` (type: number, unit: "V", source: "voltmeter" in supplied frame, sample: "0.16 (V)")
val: 25 (V)
